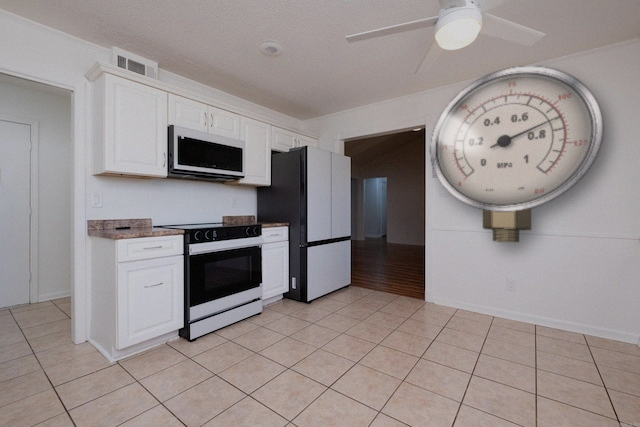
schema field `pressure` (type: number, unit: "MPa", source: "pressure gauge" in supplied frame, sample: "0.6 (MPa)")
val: 0.75 (MPa)
